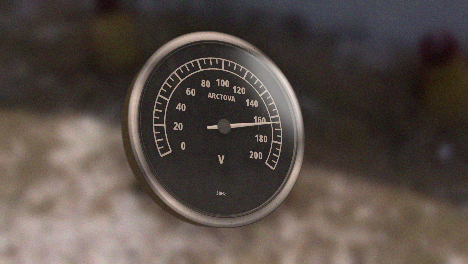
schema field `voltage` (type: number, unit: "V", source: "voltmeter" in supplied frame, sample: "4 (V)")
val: 165 (V)
